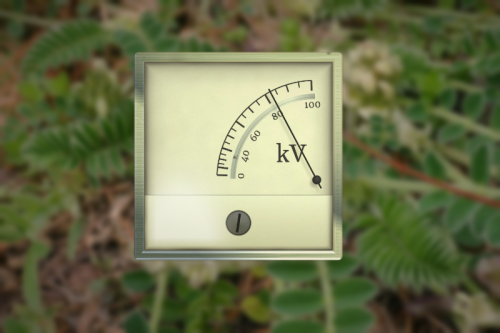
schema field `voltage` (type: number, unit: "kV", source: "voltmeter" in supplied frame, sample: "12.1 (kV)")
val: 82.5 (kV)
